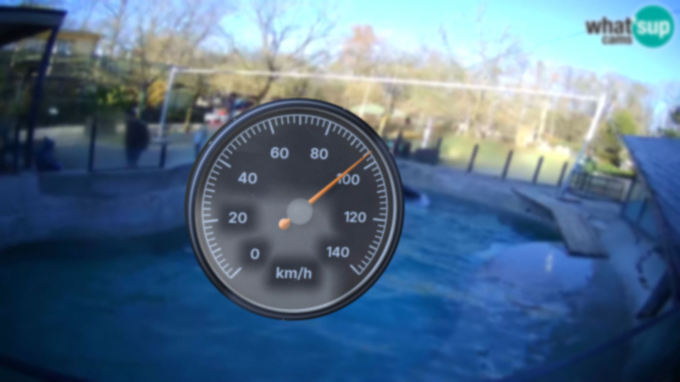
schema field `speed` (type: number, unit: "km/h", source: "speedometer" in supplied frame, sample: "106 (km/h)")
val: 96 (km/h)
